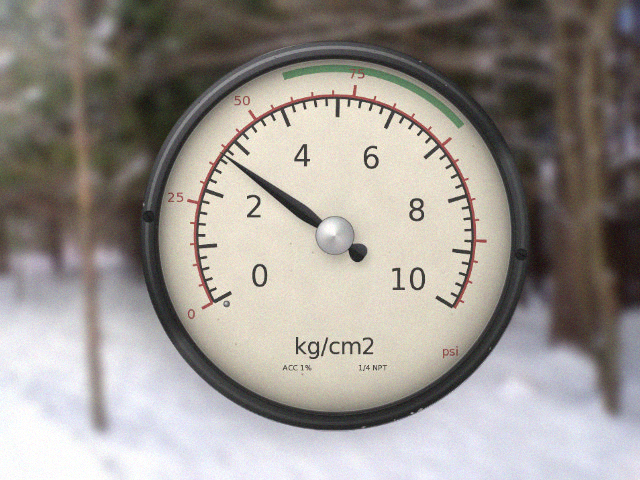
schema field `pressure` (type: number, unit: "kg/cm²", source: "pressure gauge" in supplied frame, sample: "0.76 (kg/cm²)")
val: 2.7 (kg/cm²)
